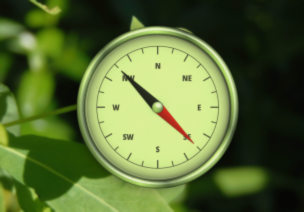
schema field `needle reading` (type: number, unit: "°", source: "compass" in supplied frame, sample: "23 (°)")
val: 135 (°)
